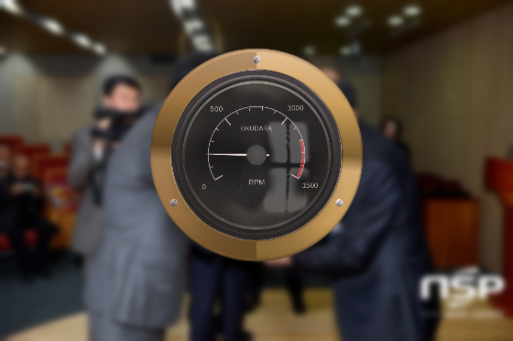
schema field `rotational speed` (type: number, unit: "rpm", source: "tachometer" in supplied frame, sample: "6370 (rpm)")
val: 200 (rpm)
